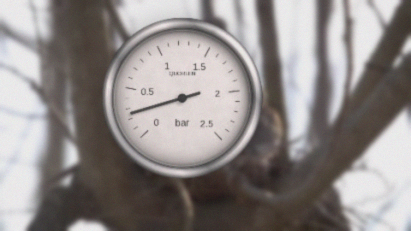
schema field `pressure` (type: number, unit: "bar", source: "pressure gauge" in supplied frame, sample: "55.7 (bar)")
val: 0.25 (bar)
